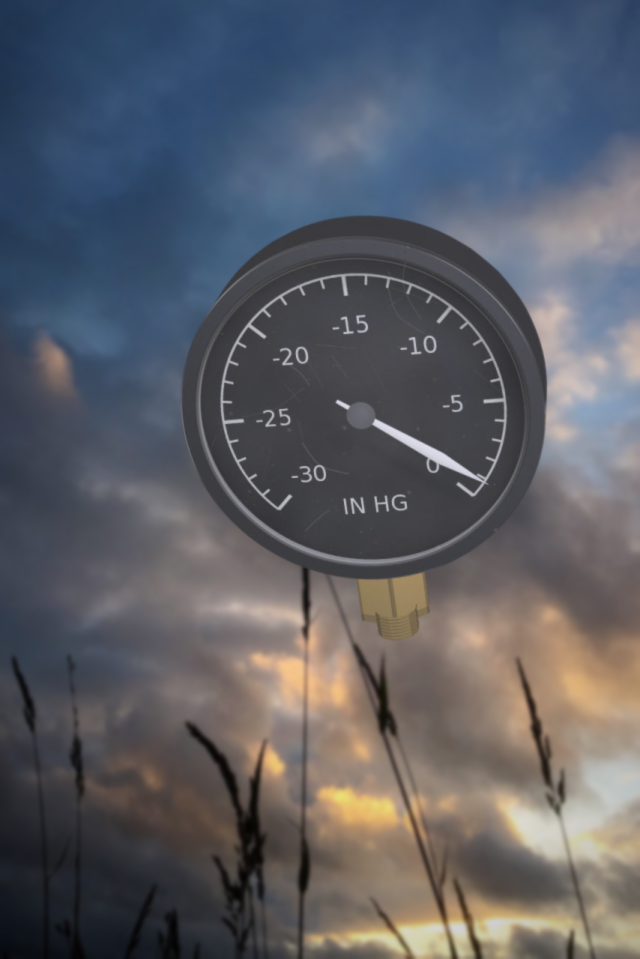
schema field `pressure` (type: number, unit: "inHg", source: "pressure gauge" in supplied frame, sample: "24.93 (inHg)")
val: -1 (inHg)
